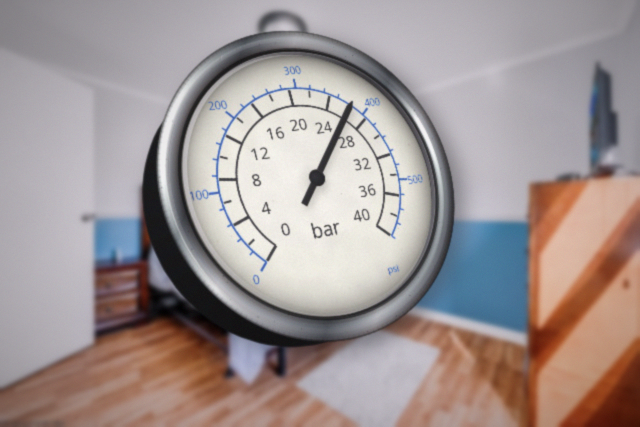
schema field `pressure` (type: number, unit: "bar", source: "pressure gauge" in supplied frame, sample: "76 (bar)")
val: 26 (bar)
